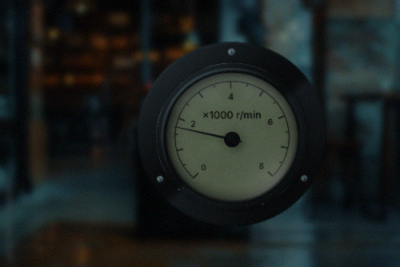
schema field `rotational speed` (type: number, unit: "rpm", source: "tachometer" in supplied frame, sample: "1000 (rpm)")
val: 1750 (rpm)
